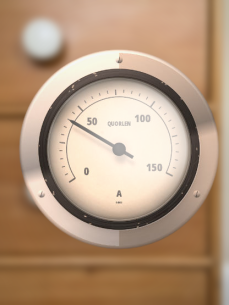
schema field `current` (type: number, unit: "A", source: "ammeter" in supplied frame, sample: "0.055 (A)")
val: 40 (A)
